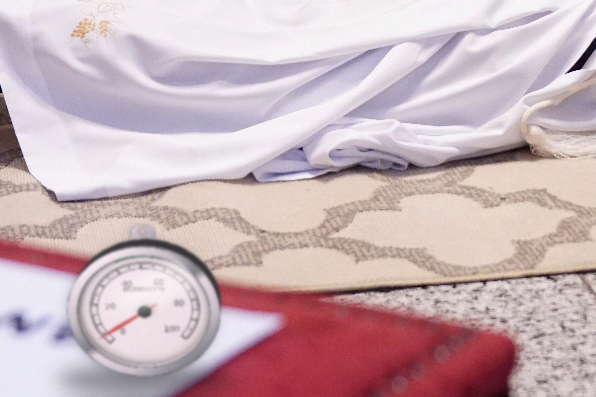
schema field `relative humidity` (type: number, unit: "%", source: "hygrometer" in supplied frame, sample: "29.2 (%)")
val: 5 (%)
